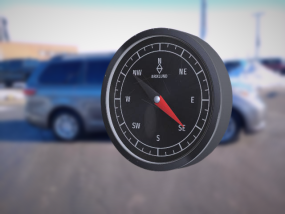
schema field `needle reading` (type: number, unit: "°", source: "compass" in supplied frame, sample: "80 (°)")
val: 130 (°)
